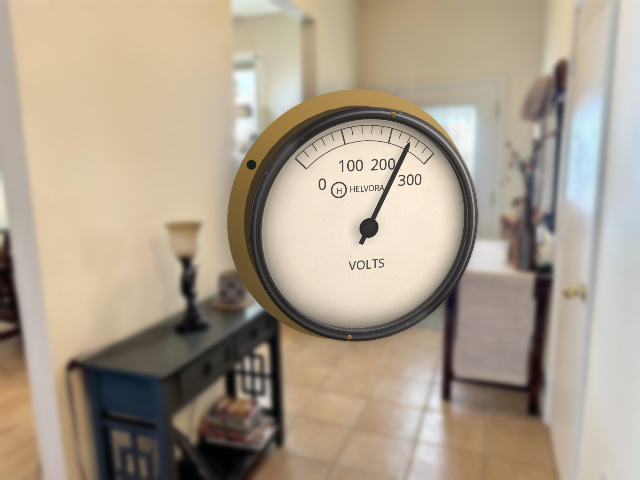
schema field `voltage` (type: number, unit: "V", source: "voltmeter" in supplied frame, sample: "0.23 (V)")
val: 240 (V)
